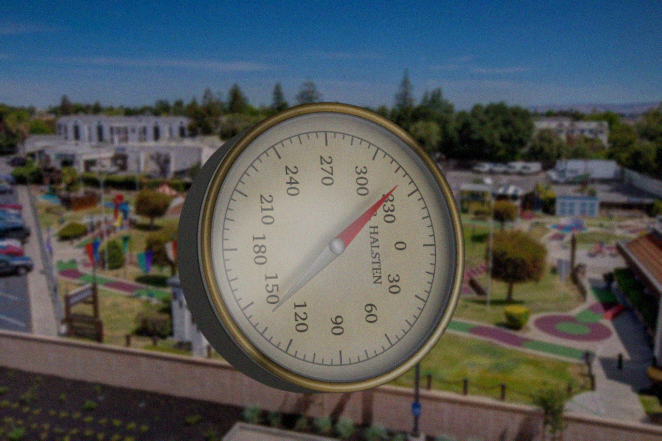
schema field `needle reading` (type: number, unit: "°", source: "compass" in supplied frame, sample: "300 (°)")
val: 320 (°)
